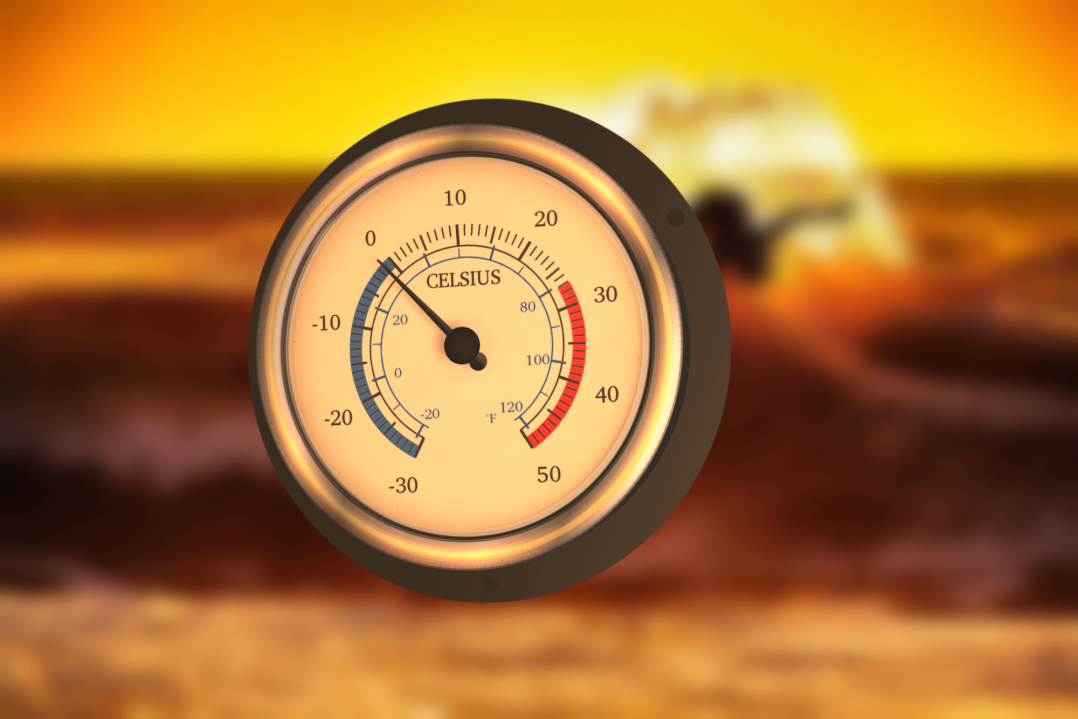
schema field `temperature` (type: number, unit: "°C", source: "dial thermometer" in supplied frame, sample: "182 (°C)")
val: -1 (°C)
